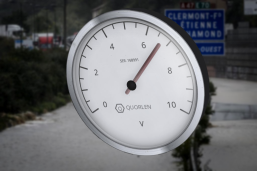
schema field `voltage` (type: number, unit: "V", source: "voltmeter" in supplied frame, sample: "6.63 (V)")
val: 6.75 (V)
